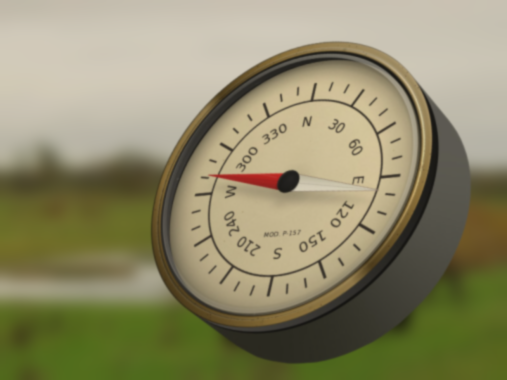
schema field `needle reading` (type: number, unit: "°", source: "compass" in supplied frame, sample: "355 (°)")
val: 280 (°)
